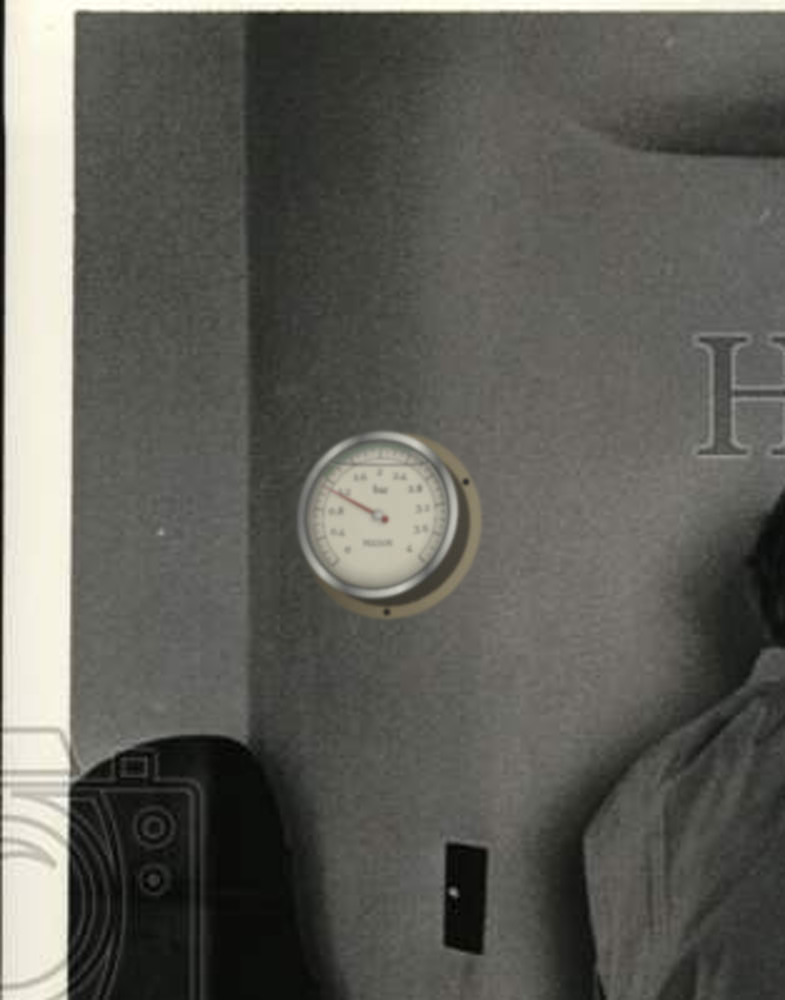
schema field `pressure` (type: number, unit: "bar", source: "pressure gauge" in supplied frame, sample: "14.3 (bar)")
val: 1.1 (bar)
